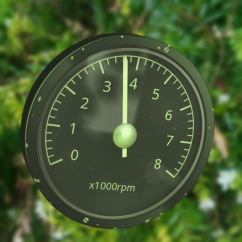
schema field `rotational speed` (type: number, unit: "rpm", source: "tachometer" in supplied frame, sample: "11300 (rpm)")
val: 3600 (rpm)
